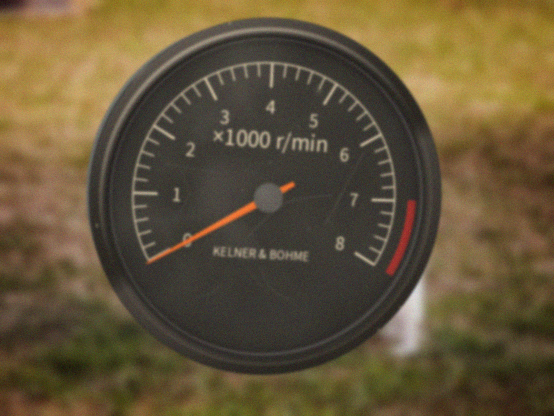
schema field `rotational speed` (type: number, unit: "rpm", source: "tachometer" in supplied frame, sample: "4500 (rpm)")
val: 0 (rpm)
